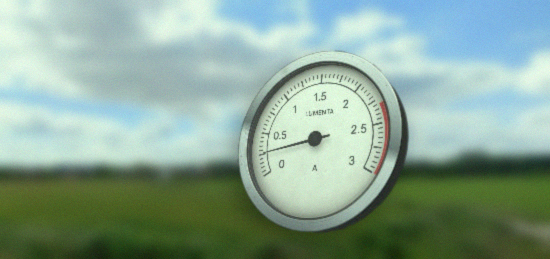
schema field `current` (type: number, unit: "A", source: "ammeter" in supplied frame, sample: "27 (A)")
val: 0.25 (A)
